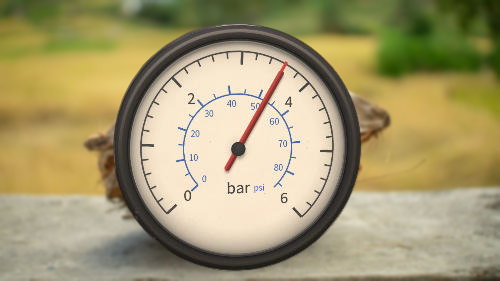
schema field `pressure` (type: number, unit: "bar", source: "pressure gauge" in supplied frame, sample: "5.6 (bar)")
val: 3.6 (bar)
